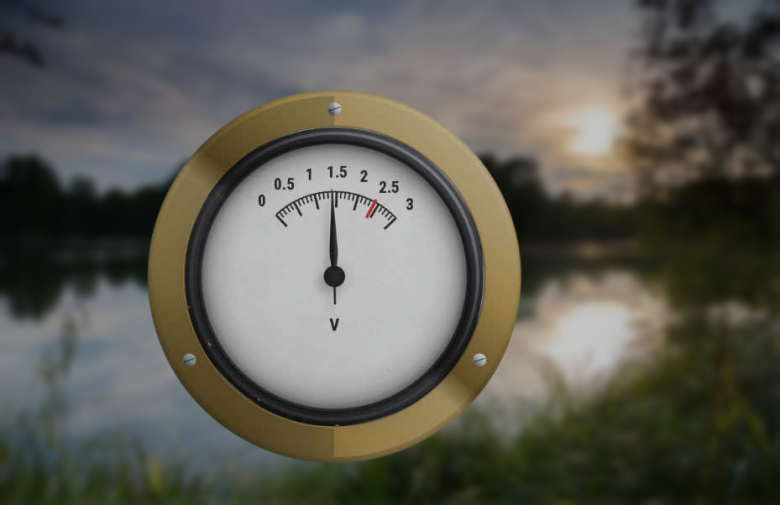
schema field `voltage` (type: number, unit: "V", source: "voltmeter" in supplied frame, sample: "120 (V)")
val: 1.4 (V)
